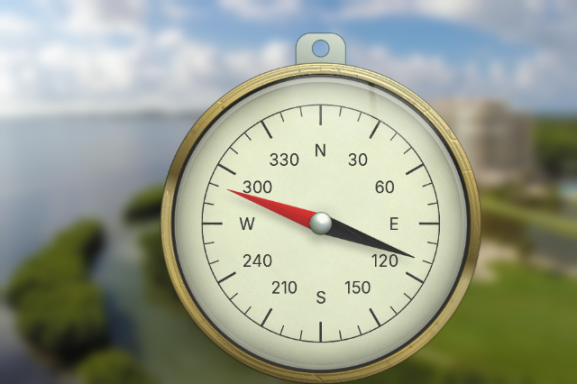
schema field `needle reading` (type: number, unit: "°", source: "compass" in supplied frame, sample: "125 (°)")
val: 290 (°)
